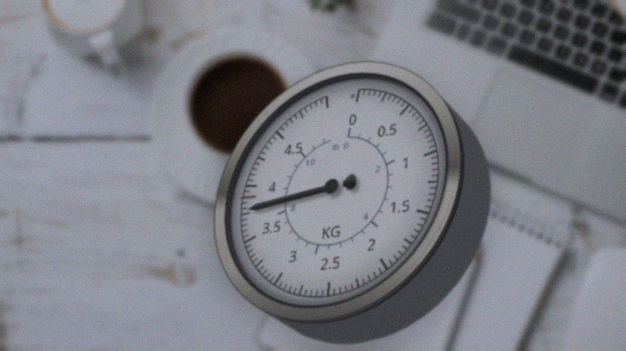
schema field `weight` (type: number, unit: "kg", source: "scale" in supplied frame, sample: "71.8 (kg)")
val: 3.75 (kg)
